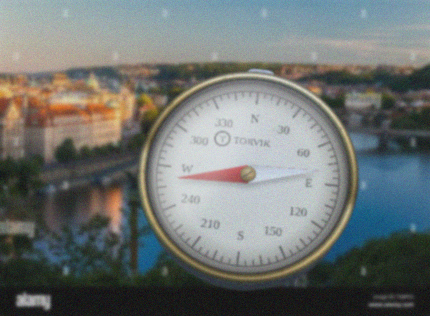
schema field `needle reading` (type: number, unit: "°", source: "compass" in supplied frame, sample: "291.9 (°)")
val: 260 (°)
